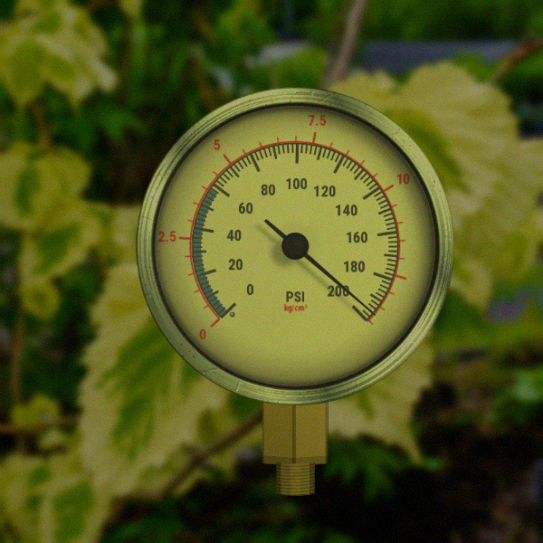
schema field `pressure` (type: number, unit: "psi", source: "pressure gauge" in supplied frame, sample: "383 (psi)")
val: 196 (psi)
